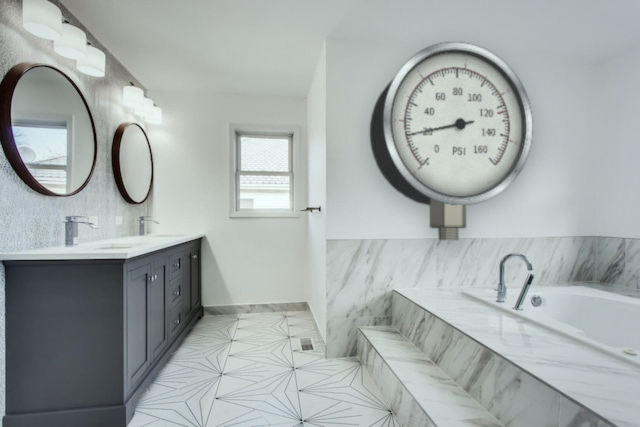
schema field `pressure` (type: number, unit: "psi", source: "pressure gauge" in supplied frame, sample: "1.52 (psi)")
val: 20 (psi)
